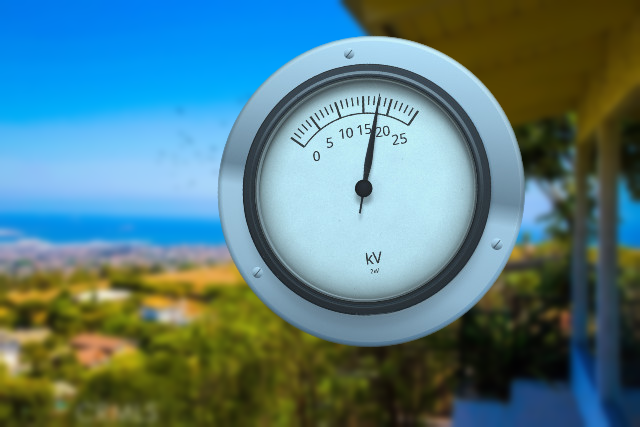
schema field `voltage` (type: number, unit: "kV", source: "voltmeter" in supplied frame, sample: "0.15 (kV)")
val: 18 (kV)
